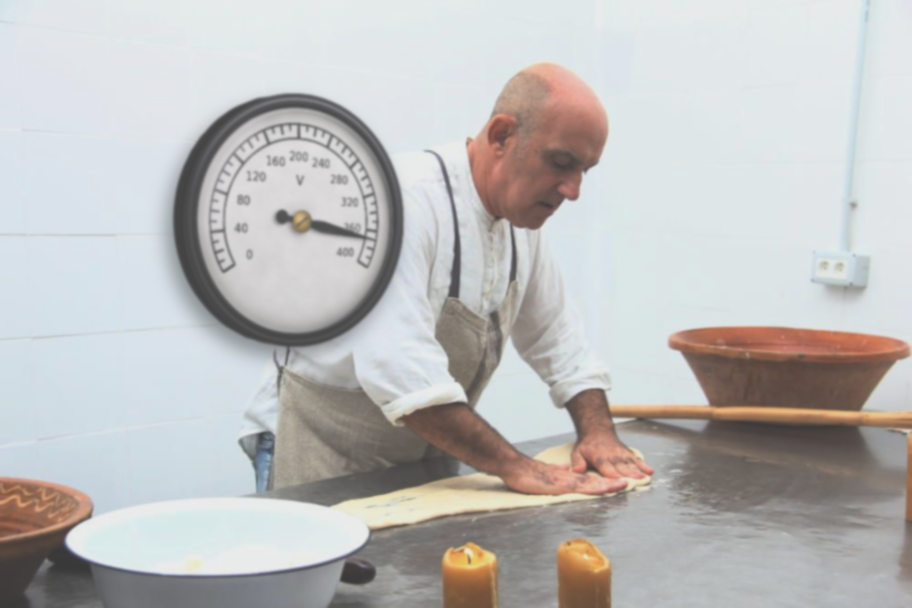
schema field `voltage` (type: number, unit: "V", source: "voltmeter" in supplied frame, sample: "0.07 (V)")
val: 370 (V)
